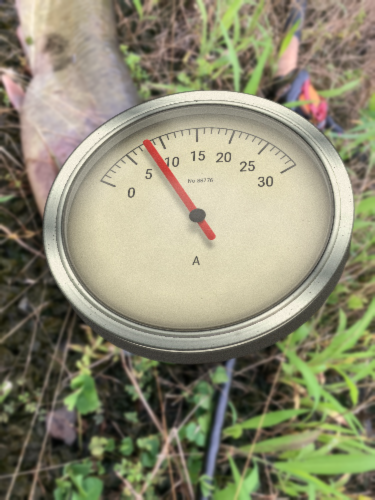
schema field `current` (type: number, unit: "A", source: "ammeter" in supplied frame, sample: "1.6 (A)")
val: 8 (A)
